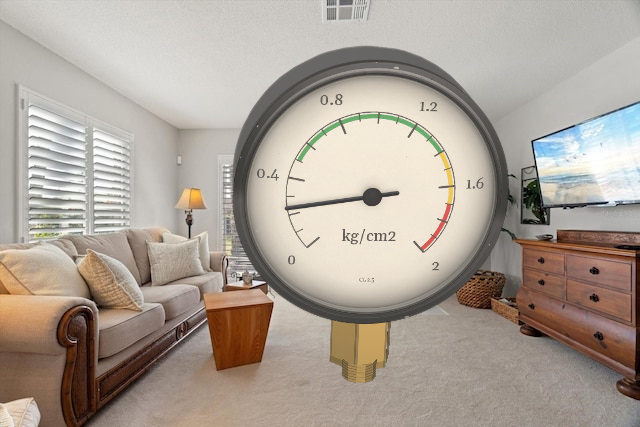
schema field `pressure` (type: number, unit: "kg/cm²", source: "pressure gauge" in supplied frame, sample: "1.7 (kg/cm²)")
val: 0.25 (kg/cm²)
